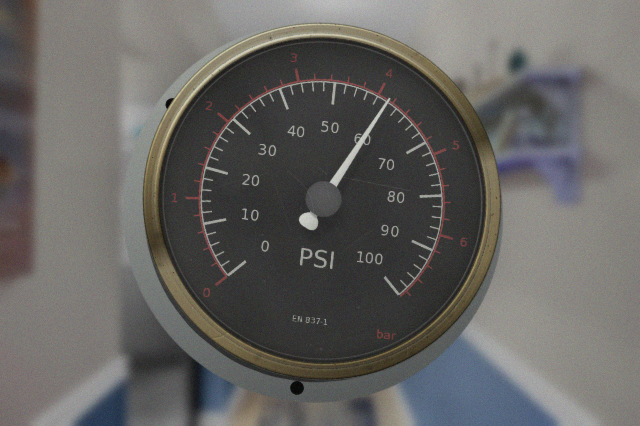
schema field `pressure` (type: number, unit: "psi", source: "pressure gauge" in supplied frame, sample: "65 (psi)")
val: 60 (psi)
